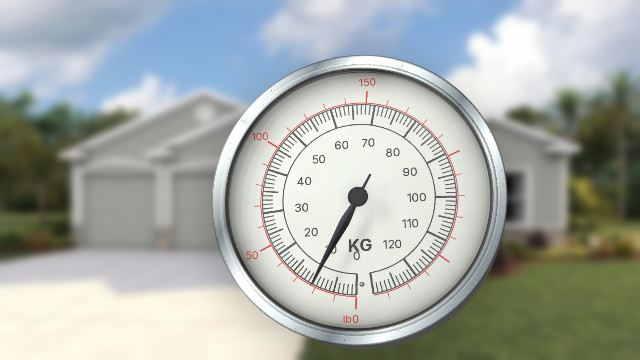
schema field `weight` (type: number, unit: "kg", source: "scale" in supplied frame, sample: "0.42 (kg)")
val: 10 (kg)
